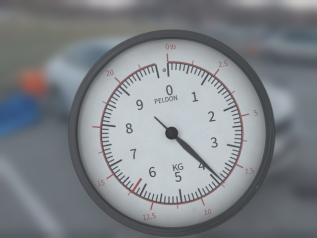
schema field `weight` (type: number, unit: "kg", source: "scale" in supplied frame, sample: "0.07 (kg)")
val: 3.9 (kg)
